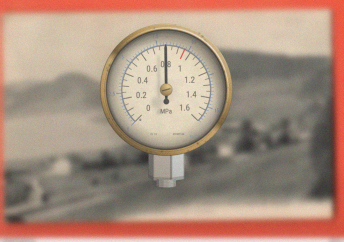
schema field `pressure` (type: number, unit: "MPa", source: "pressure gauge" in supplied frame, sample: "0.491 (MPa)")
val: 0.8 (MPa)
